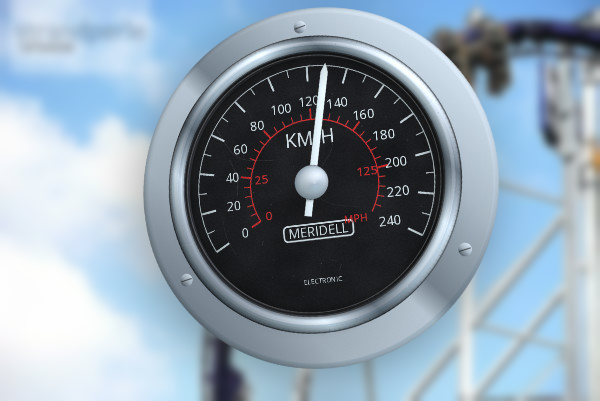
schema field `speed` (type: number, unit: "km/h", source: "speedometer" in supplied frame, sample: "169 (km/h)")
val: 130 (km/h)
